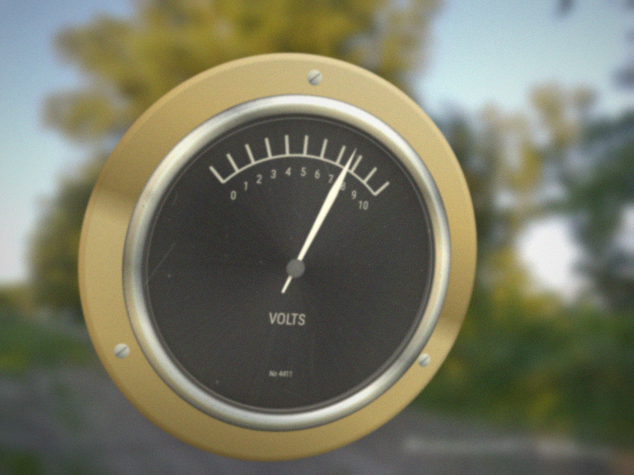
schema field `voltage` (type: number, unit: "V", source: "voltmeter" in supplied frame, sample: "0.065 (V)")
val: 7.5 (V)
